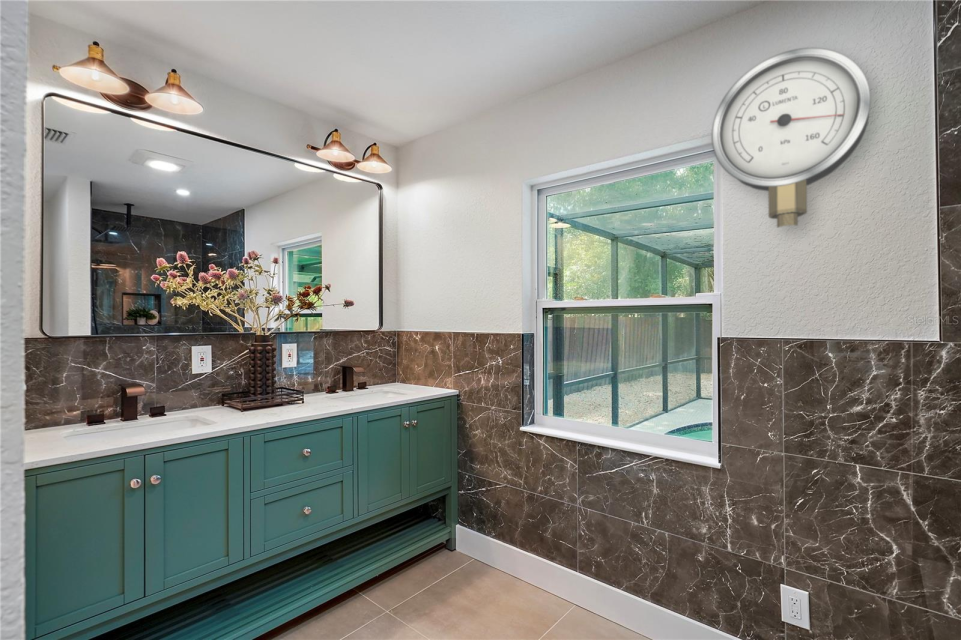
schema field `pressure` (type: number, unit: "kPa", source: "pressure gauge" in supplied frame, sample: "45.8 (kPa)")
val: 140 (kPa)
